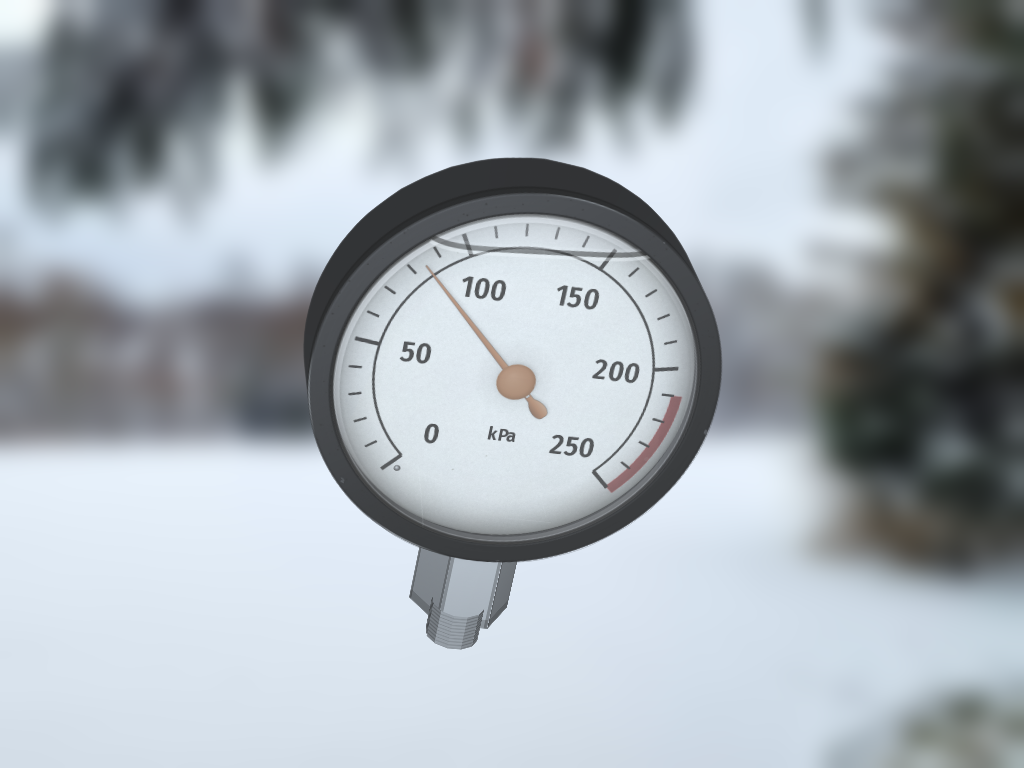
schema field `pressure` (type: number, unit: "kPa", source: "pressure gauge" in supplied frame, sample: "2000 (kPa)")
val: 85 (kPa)
